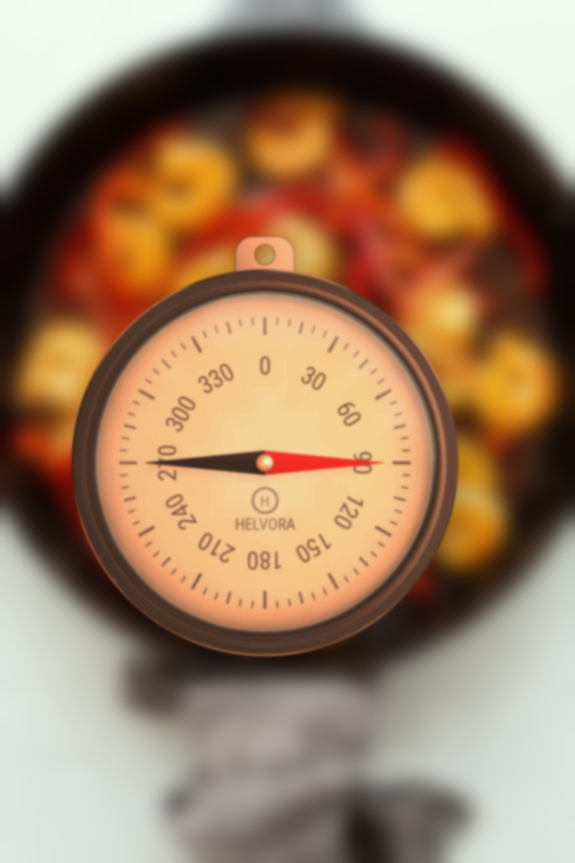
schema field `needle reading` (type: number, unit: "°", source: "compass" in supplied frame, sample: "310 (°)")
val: 90 (°)
